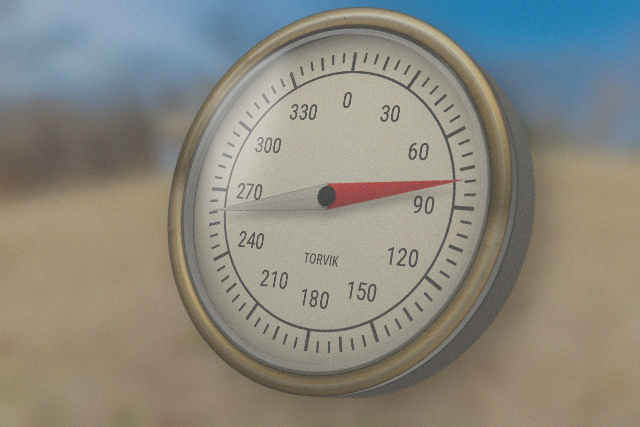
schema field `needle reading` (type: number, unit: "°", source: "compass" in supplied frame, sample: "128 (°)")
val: 80 (°)
